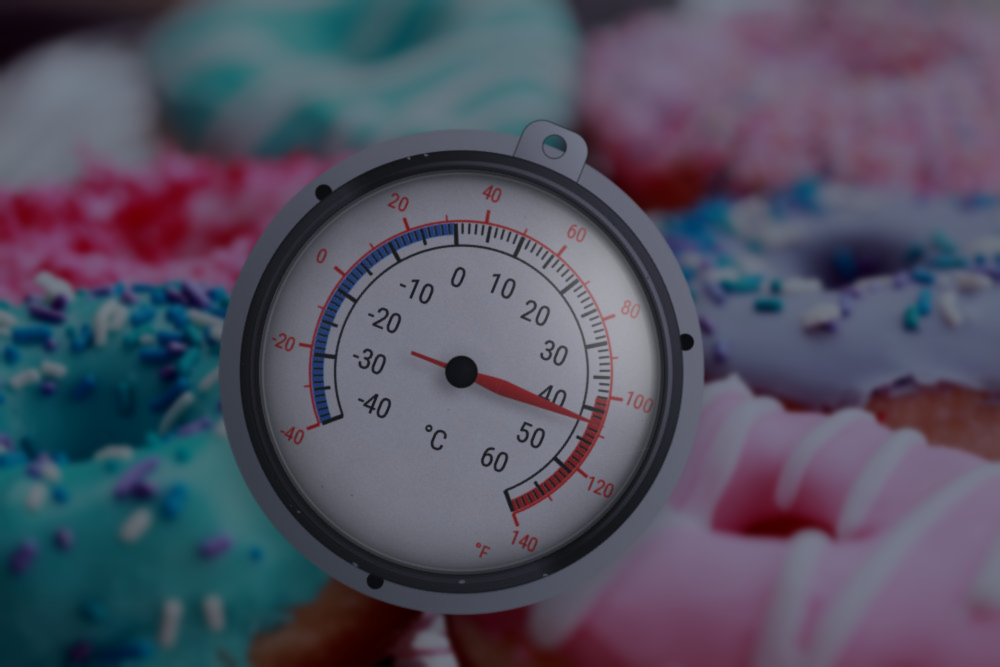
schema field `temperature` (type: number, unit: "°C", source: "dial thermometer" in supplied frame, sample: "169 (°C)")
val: 42 (°C)
